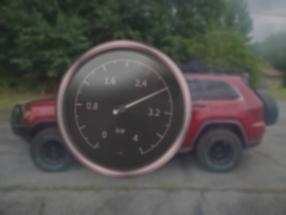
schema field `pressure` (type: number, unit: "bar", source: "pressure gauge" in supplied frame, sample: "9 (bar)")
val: 2.8 (bar)
